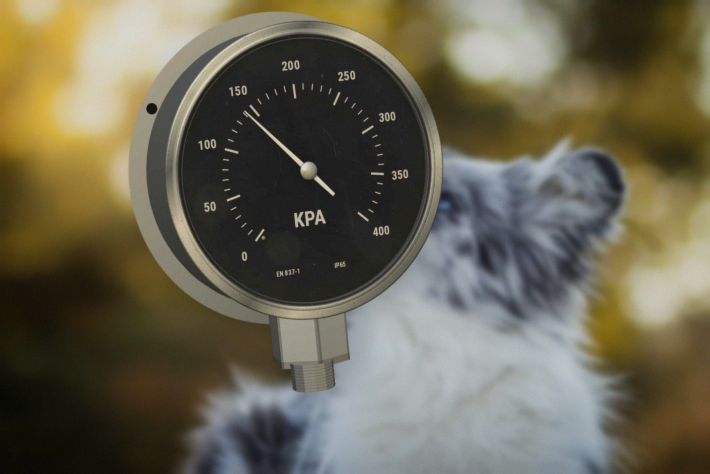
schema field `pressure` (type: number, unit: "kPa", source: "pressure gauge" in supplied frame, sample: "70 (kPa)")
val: 140 (kPa)
